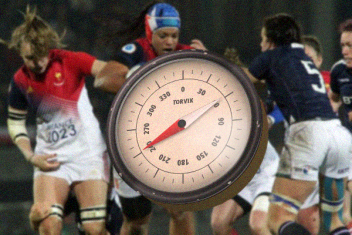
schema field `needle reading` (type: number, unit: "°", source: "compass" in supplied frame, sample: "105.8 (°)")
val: 240 (°)
